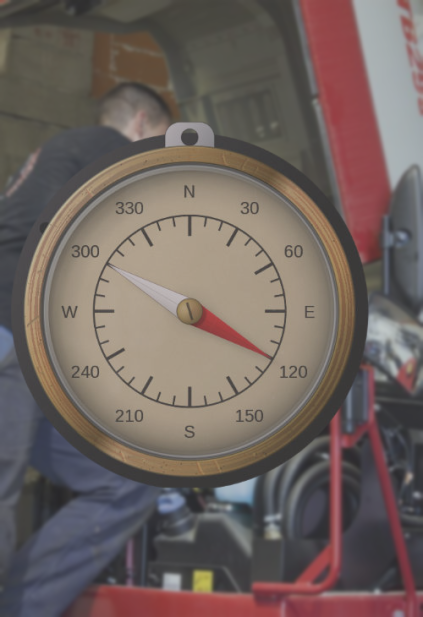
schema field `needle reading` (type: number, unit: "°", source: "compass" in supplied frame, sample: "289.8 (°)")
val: 120 (°)
